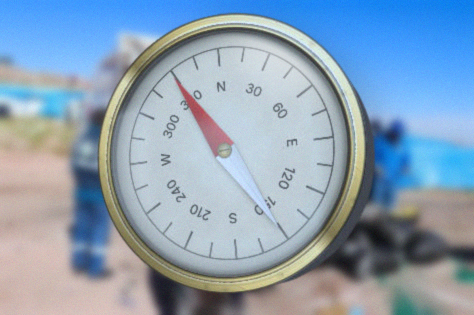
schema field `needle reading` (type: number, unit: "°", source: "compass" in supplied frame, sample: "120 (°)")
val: 330 (°)
